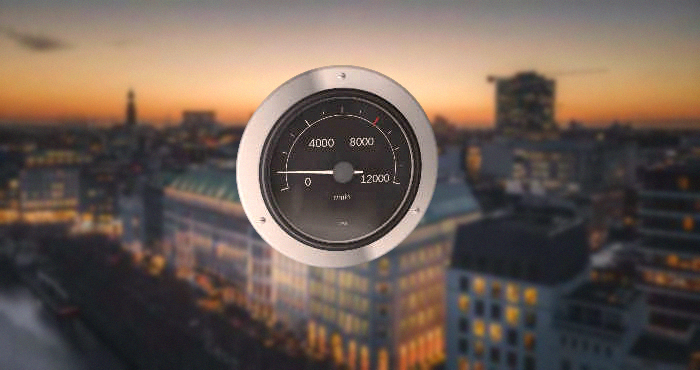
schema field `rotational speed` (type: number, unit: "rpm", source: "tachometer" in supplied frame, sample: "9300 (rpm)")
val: 1000 (rpm)
